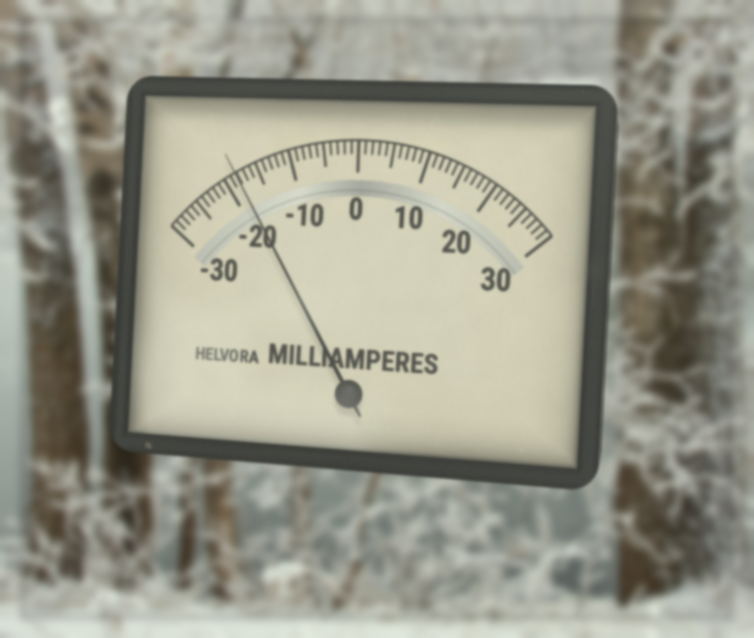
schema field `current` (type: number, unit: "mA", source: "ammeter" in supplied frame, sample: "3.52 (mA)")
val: -18 (mA)
